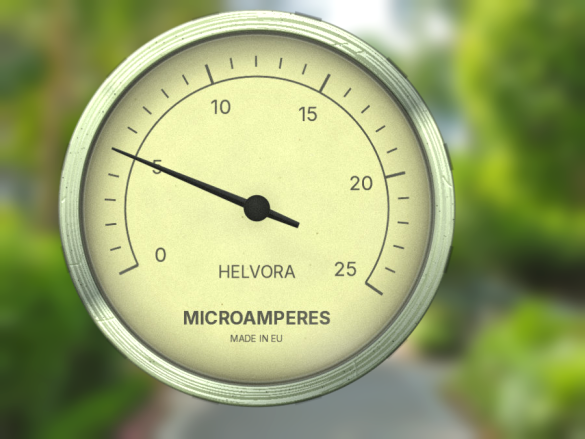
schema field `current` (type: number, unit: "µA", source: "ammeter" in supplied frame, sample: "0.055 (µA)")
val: 5 (µA)
